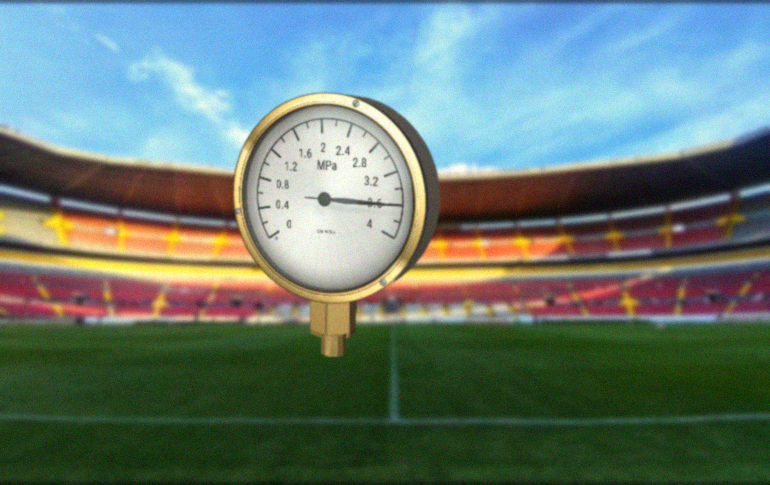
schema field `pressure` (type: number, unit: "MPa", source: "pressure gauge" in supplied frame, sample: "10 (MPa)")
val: 3.6 (MPa)
